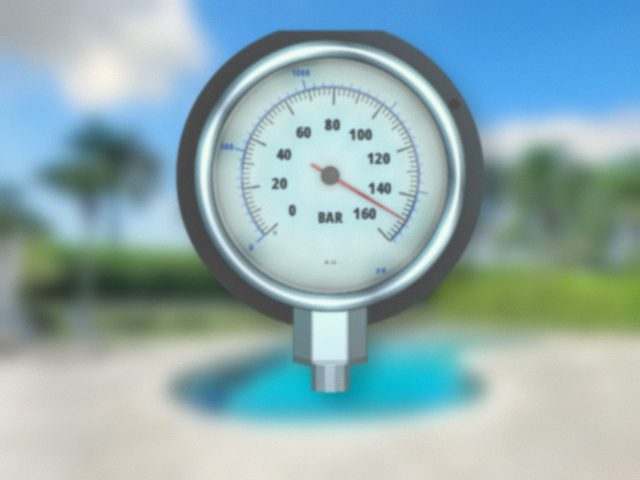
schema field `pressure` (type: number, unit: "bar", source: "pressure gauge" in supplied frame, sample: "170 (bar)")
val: 150 (bar)
